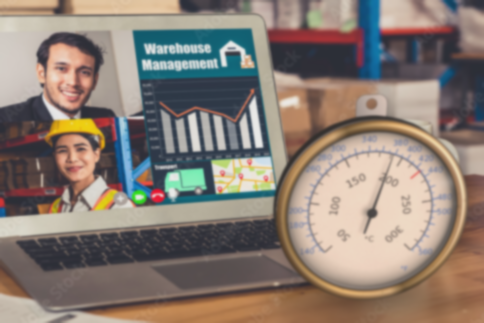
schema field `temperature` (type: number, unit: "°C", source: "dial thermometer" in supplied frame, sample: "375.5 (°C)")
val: 190 (°C)
